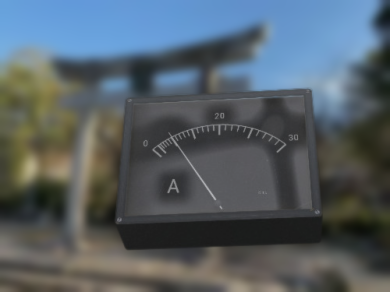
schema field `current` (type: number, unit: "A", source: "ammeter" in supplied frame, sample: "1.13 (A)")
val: 10 (A)
